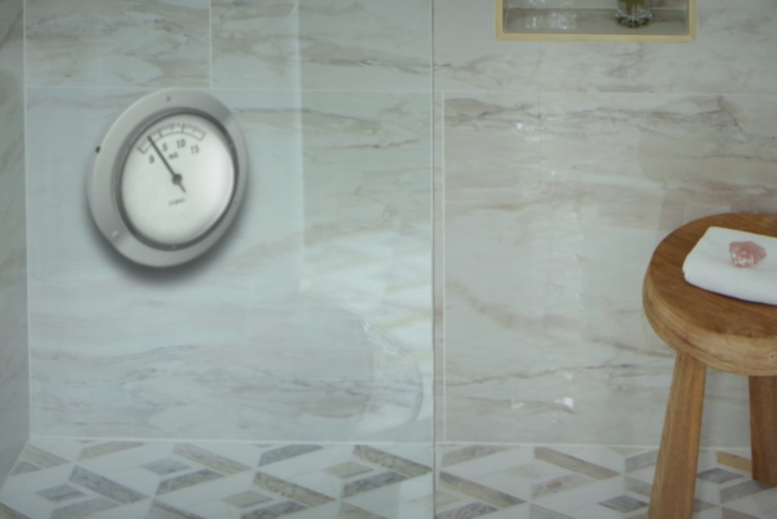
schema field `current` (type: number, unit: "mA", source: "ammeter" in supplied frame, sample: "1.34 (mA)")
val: 2.5 (mA)
